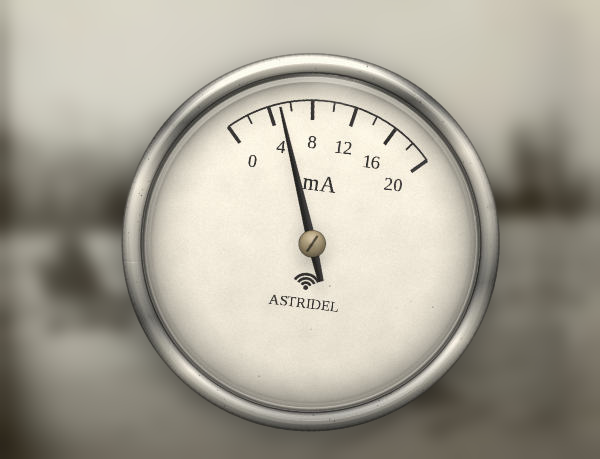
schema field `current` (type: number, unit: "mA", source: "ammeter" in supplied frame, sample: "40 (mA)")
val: 5 (mA)
